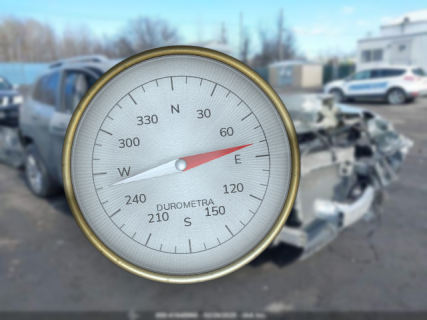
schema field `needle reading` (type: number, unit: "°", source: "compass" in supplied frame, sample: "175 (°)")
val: 80 (°)
